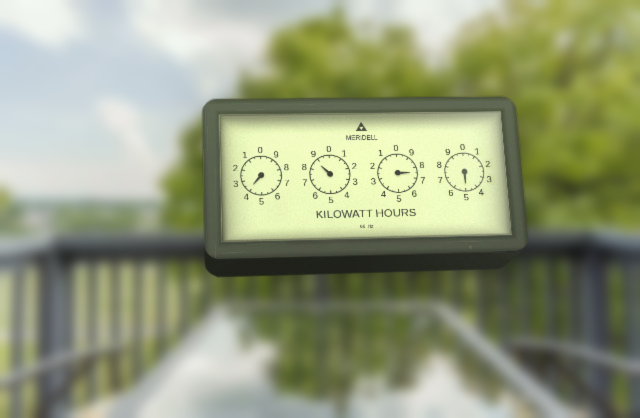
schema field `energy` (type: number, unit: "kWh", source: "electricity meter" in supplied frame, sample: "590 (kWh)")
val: 3875 (kWh)
